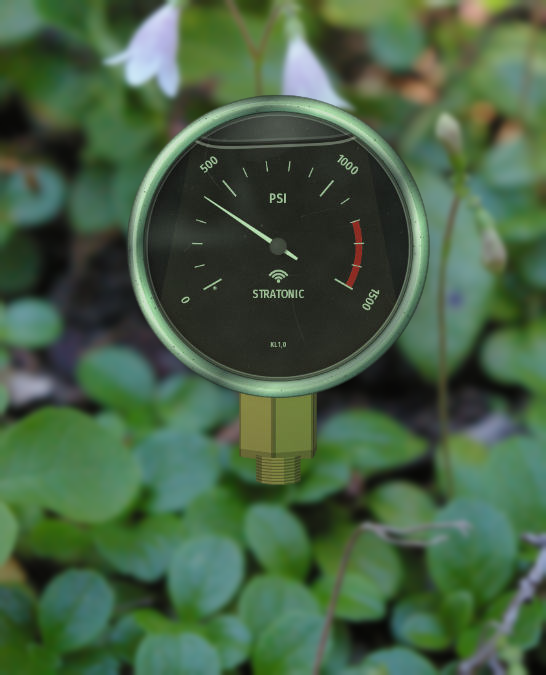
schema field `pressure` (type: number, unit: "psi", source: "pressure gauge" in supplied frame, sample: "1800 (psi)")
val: 400 (psi)
